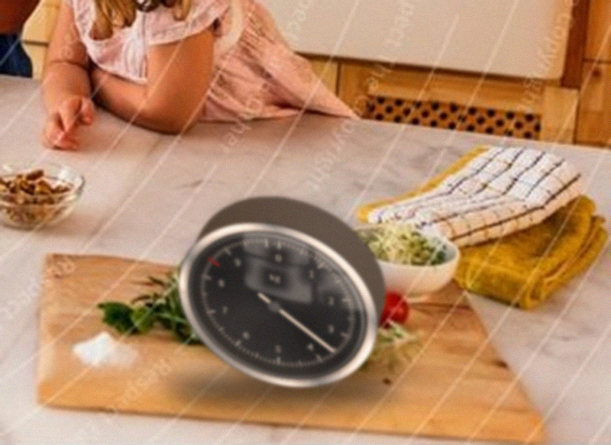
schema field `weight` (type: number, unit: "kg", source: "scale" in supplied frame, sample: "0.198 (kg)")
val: 3.5 (kg)
